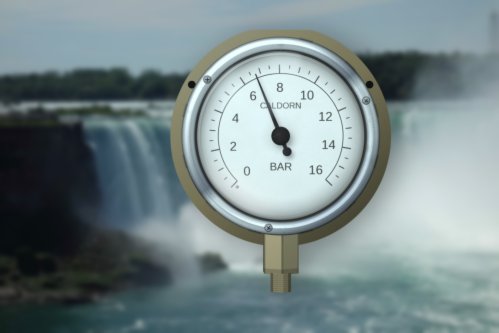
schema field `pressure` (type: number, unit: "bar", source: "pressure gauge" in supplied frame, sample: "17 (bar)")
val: 6.75 (bar)
